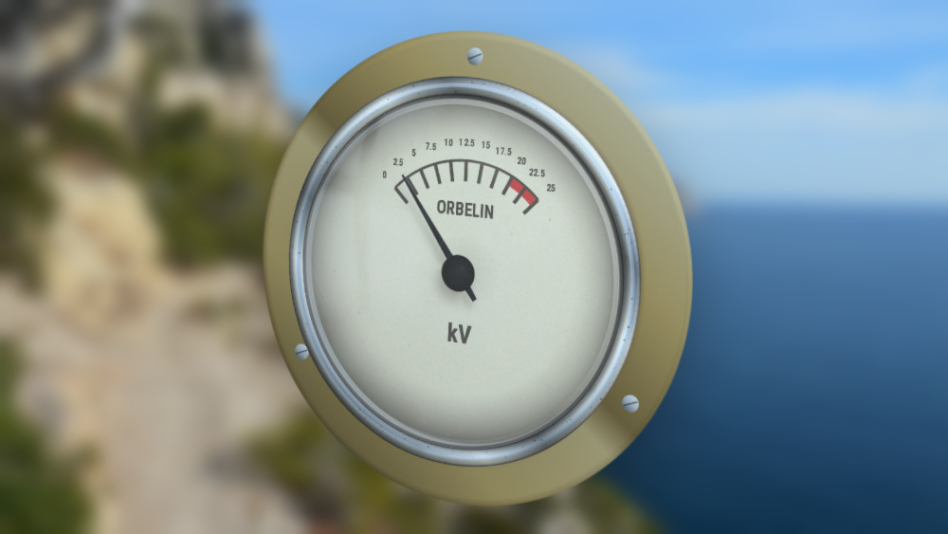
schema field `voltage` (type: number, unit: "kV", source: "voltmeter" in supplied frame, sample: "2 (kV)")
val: 2.5 (kV)
